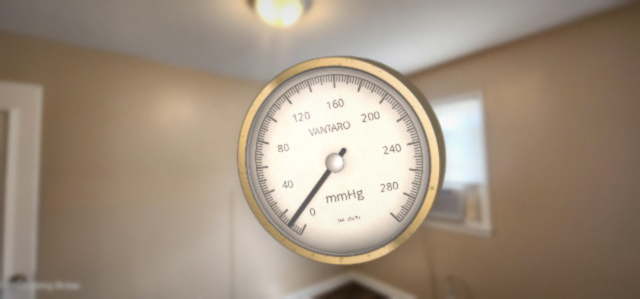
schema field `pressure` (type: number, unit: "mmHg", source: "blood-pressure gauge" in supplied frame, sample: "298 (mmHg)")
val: 10 (mmHg)
